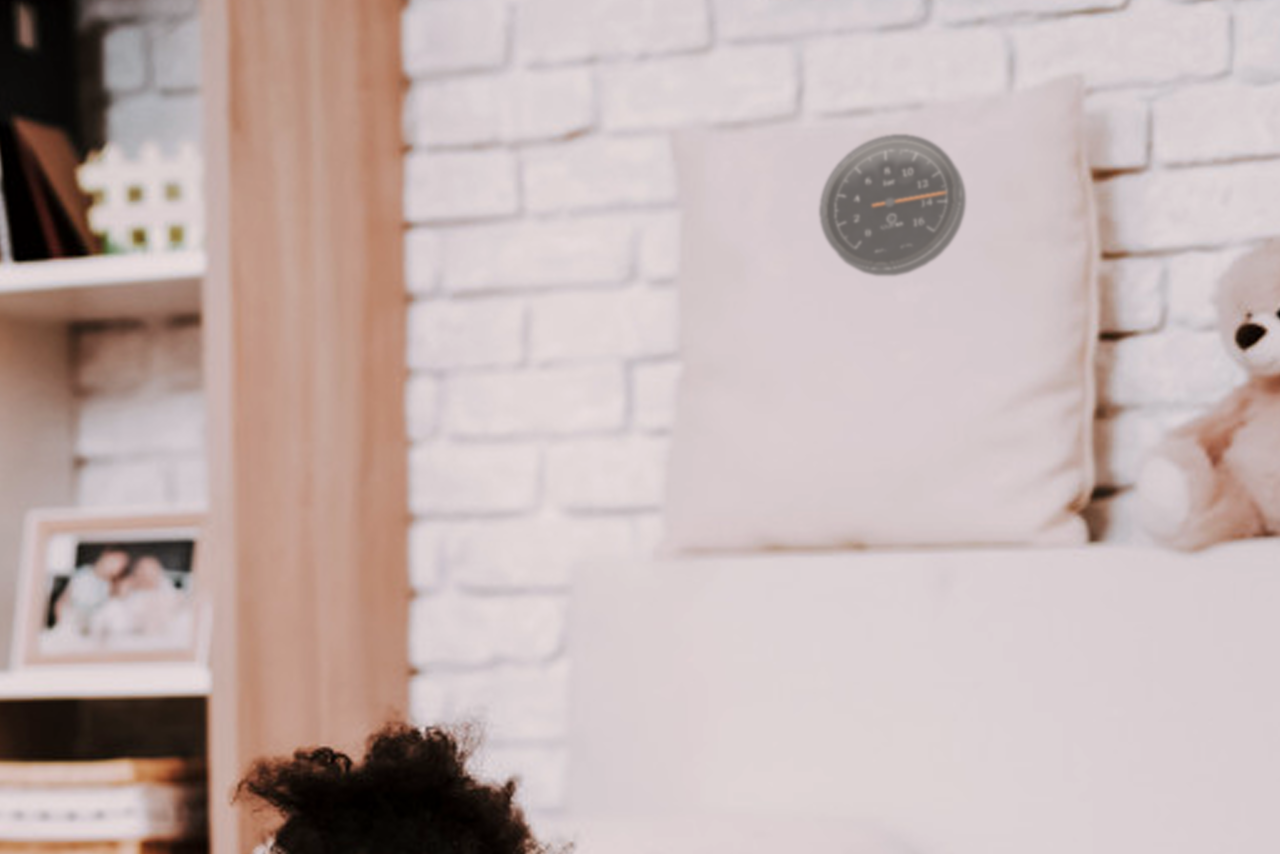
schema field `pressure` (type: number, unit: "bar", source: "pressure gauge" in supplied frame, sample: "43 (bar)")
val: 13.5 (bar)
